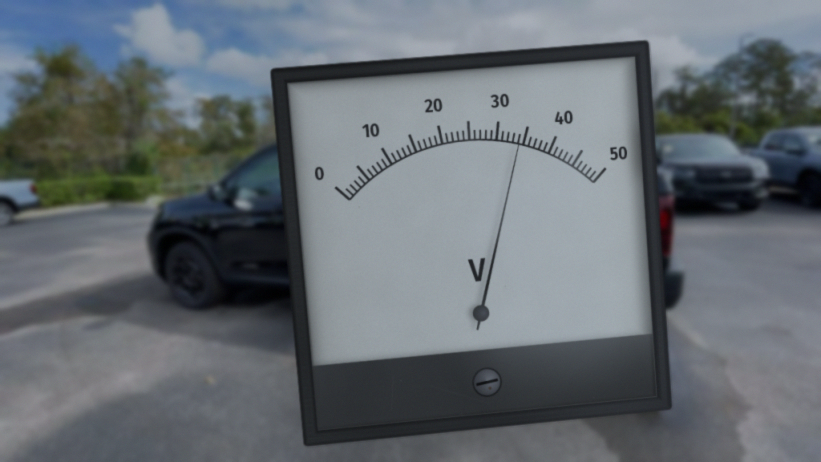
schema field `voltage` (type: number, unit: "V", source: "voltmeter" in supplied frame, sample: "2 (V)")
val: 34 (V)
